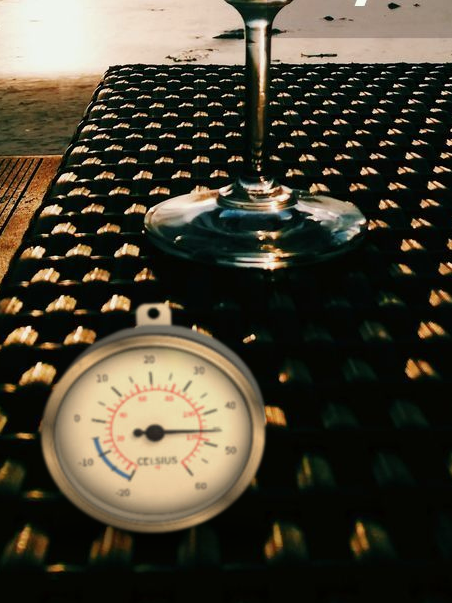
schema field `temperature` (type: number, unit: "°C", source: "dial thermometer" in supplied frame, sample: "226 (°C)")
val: 45 (°C)
